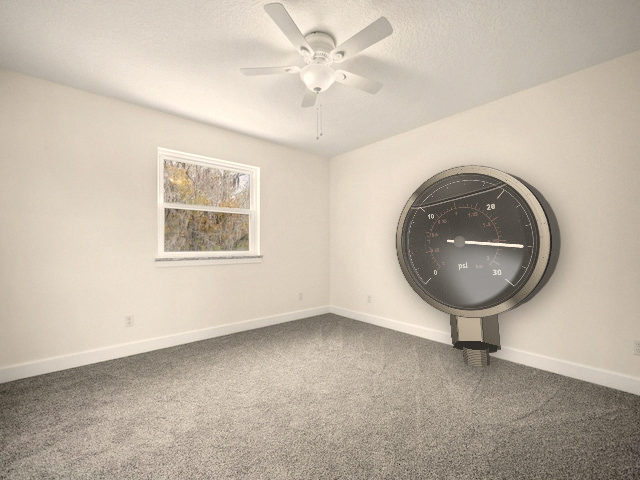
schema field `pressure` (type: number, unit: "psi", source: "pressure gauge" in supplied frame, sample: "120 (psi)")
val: 26 (psi)
